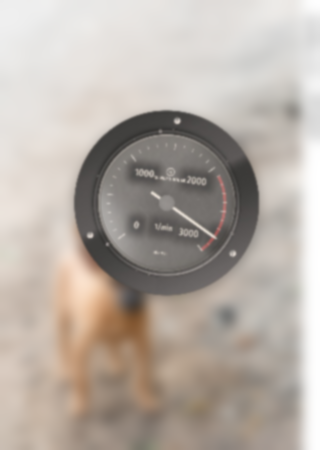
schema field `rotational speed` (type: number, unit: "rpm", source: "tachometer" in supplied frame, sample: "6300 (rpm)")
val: 2800 (rpm)
